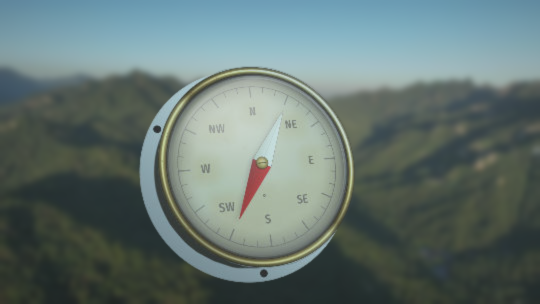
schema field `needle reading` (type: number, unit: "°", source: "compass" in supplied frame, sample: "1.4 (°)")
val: 210 (°)
